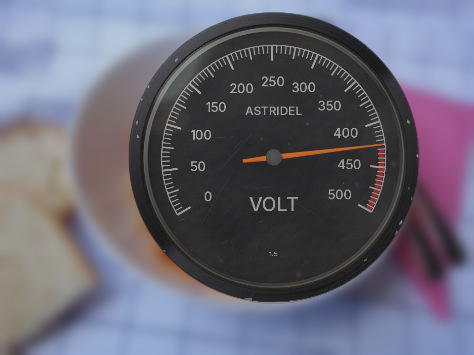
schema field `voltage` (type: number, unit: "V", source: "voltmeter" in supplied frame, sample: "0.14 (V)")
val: 425 (V)
